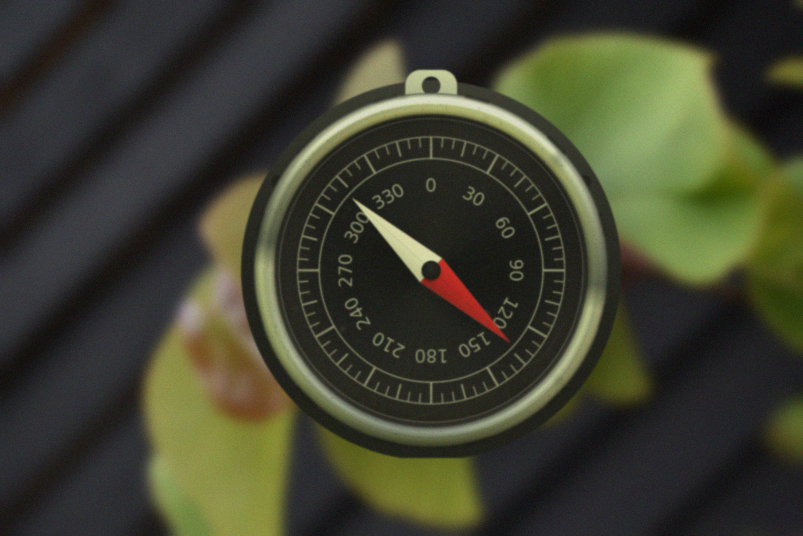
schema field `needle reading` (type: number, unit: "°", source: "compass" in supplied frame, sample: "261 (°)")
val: 132.5 (°)
